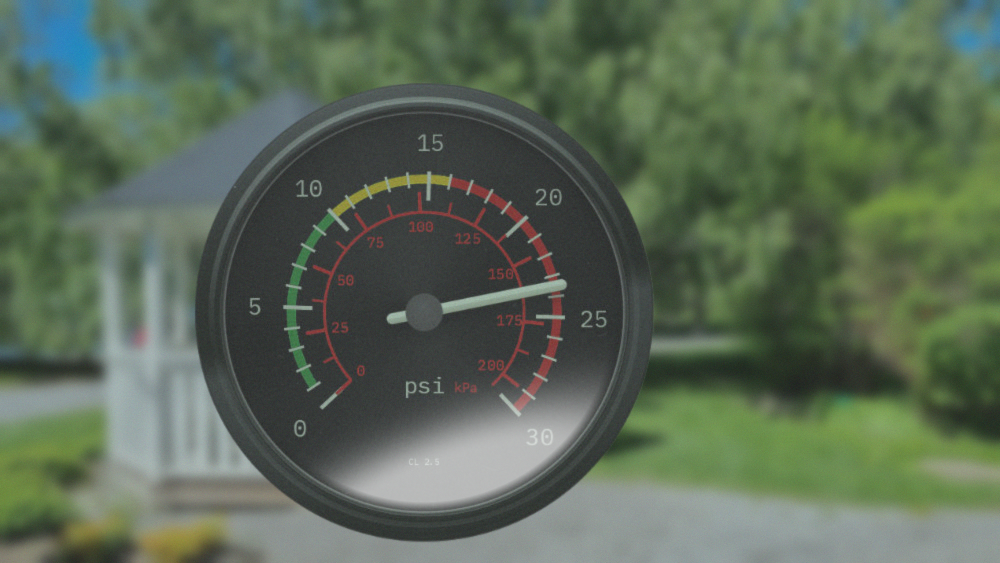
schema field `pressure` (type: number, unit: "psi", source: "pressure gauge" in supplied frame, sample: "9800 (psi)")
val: 23.5 (psi)
